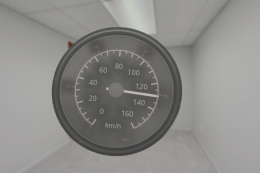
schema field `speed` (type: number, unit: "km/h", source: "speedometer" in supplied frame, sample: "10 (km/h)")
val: 130 (km/h)
